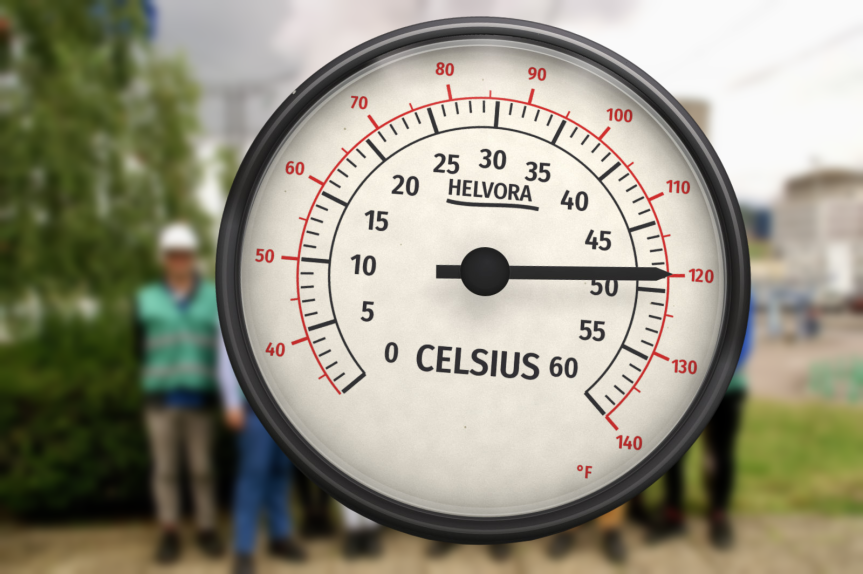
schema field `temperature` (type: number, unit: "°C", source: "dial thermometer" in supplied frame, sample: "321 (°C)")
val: 49 (°C)
